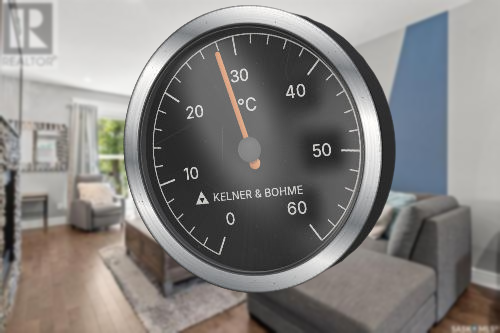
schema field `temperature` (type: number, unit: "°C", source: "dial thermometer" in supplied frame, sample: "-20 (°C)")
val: 28 (°C)
